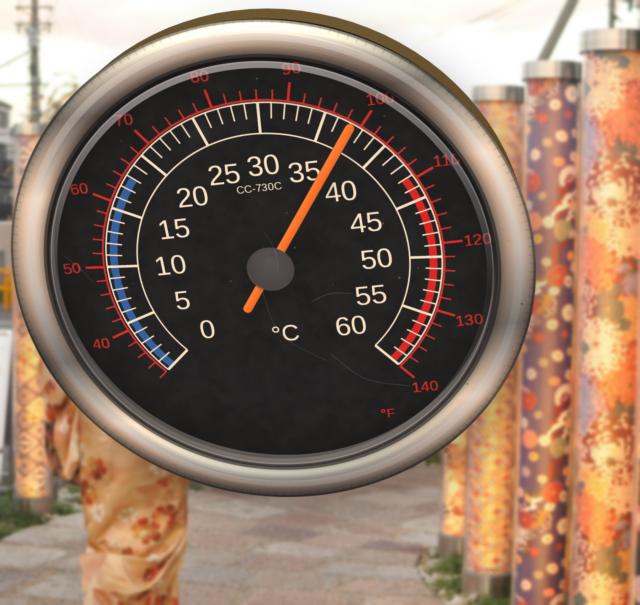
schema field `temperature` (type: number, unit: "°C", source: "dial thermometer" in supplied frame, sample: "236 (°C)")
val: 37 (°C)
